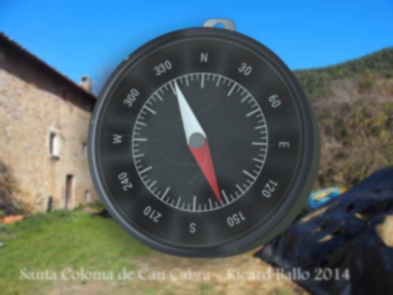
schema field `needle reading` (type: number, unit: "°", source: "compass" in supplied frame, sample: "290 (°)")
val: 155 (°)
